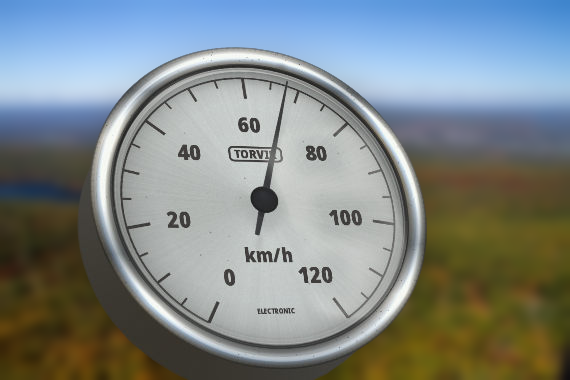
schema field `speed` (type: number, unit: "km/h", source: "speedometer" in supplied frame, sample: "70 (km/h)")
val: 67.5 (km/h)
